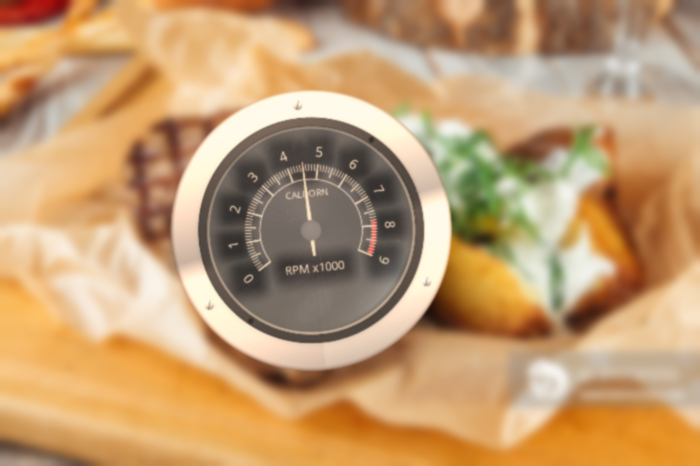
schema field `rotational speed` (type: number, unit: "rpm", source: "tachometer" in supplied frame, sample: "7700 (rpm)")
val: 4500 (rpm)
